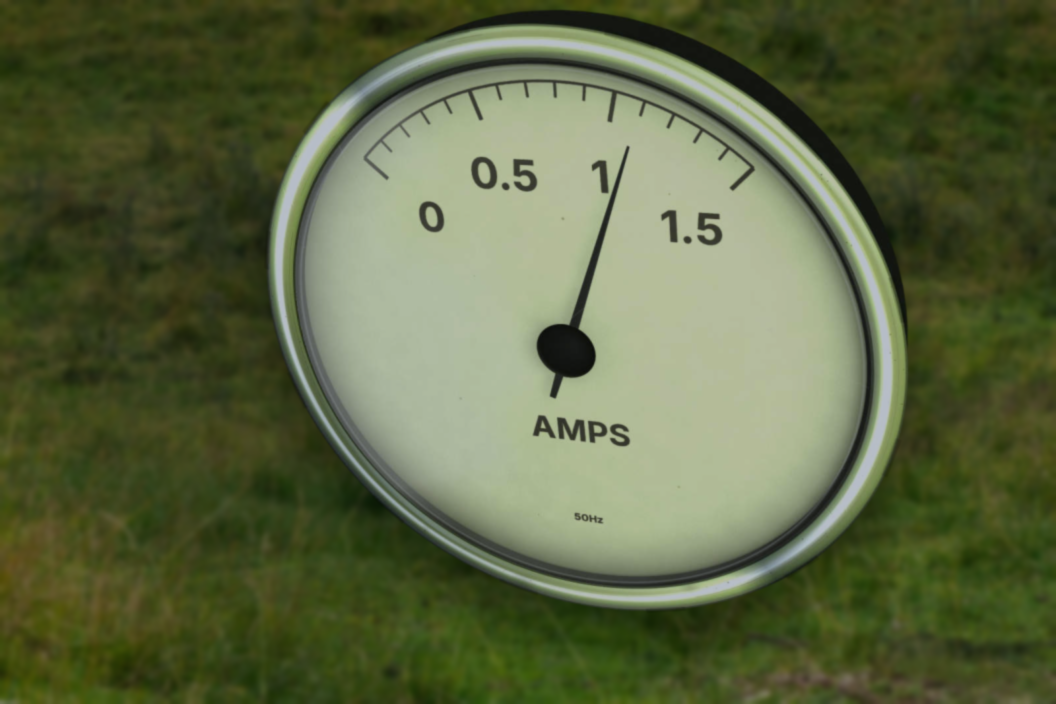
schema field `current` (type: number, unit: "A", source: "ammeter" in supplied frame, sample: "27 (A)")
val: 1.1 (A)
